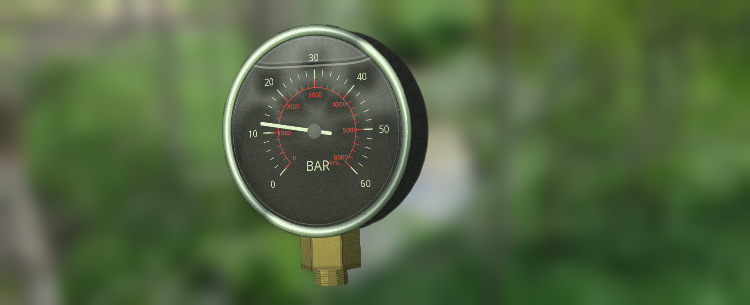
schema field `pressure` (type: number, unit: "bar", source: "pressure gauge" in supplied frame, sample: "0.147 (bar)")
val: 12 (bar)
